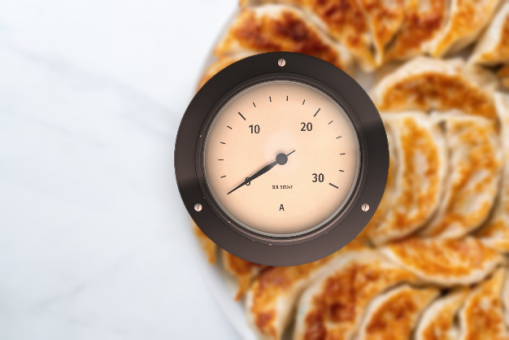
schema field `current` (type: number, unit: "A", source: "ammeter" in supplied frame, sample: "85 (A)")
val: 0 (A)
